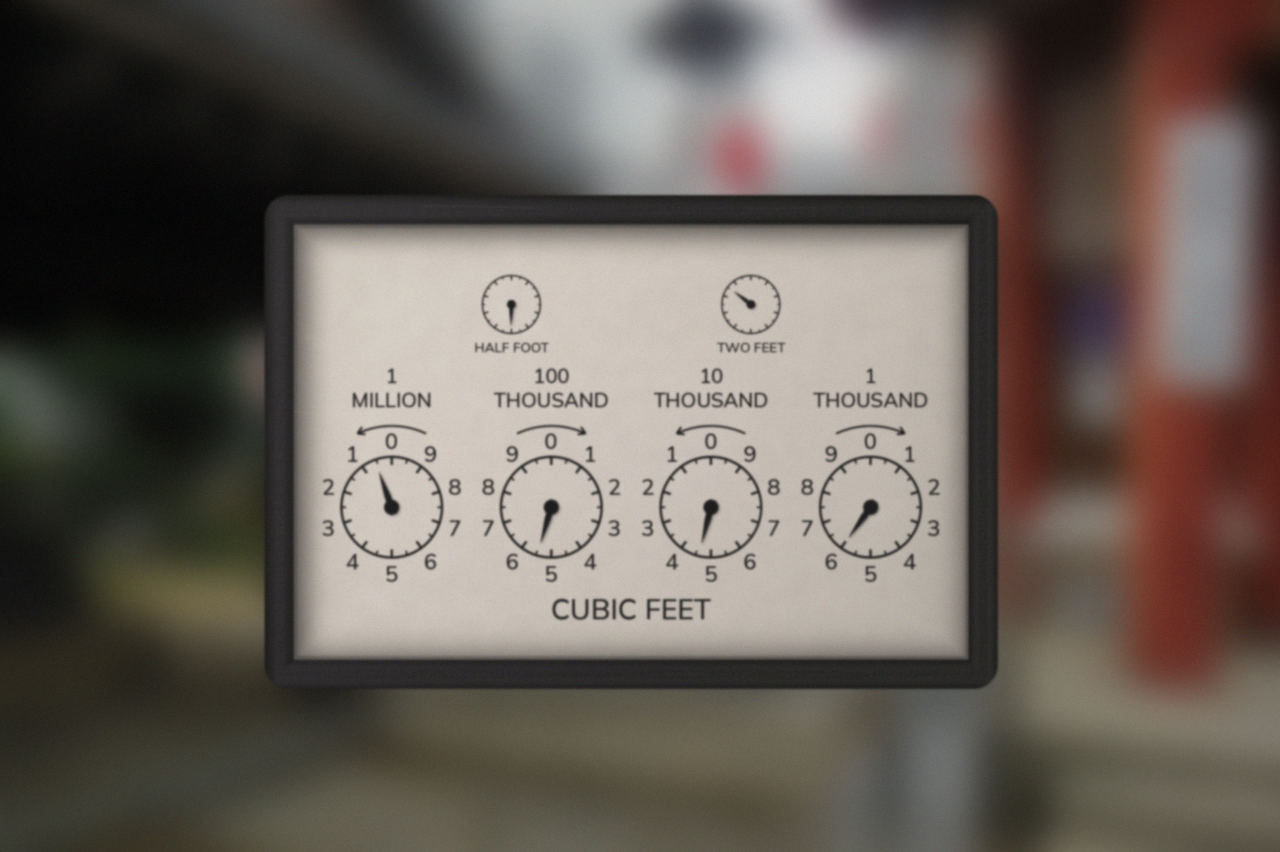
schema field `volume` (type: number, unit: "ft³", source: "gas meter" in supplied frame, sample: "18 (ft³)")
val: 54600 (ft³)
